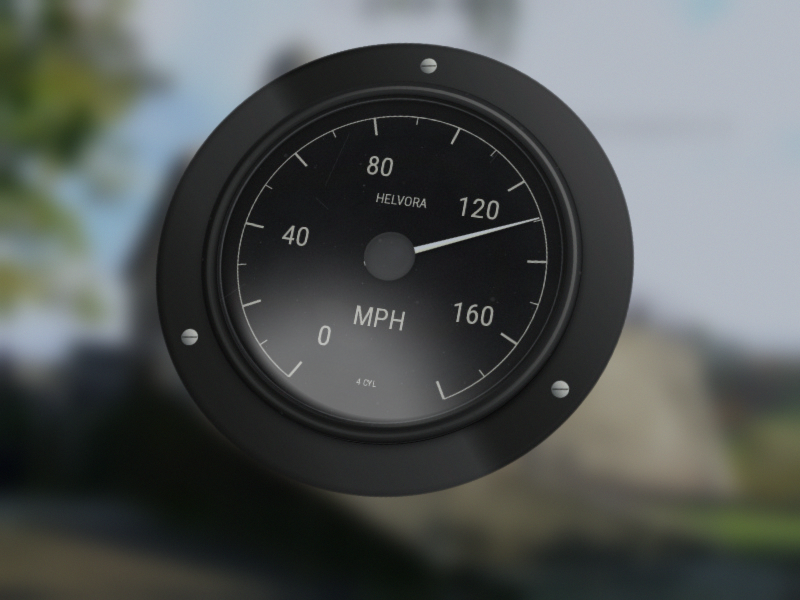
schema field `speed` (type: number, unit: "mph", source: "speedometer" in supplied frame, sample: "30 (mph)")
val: 130 (mph)
